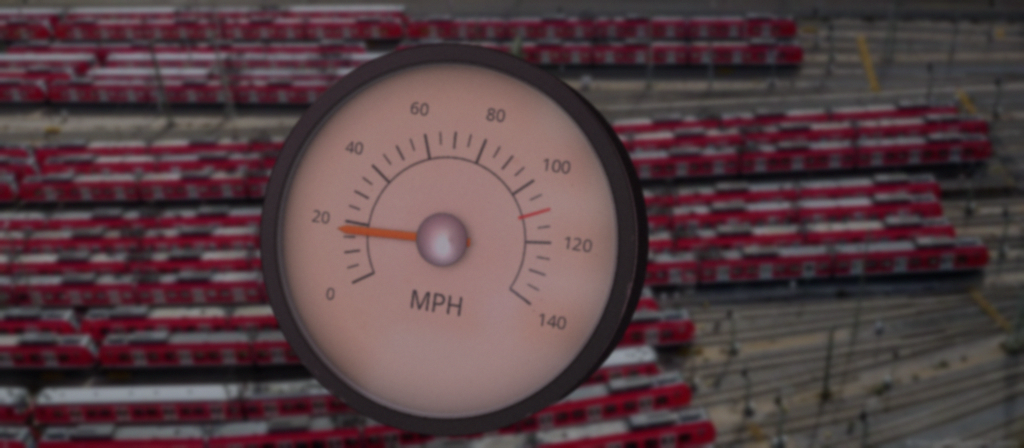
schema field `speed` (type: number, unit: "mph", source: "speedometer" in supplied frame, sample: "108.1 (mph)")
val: 17.5 (mph)
